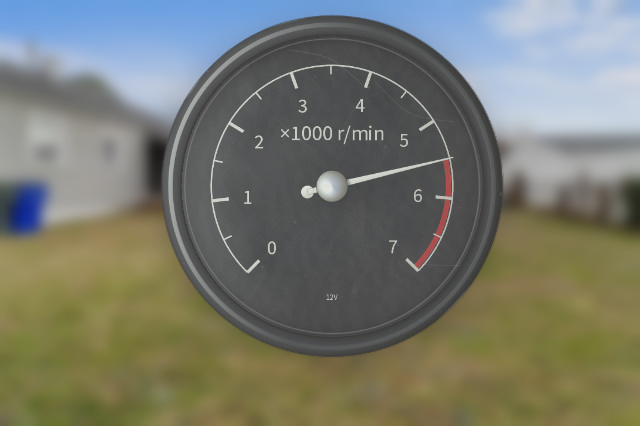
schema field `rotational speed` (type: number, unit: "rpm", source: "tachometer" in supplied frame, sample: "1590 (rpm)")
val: 5500 (rpm)
